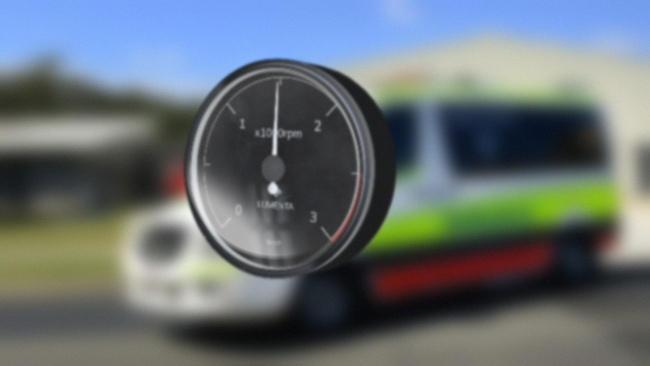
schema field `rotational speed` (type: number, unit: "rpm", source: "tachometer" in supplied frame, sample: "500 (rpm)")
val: 1500 (rpm)
